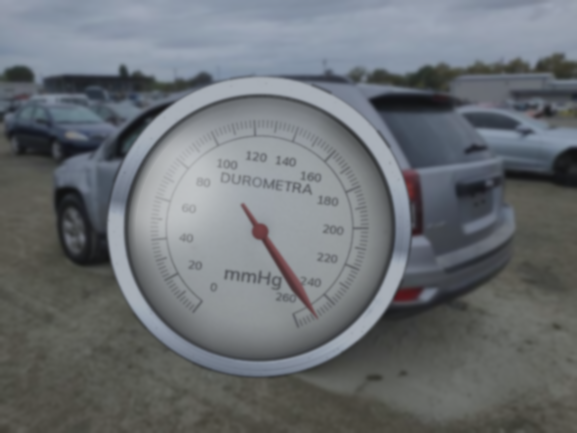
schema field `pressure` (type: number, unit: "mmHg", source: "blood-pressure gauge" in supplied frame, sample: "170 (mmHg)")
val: 250 (mmHg)
